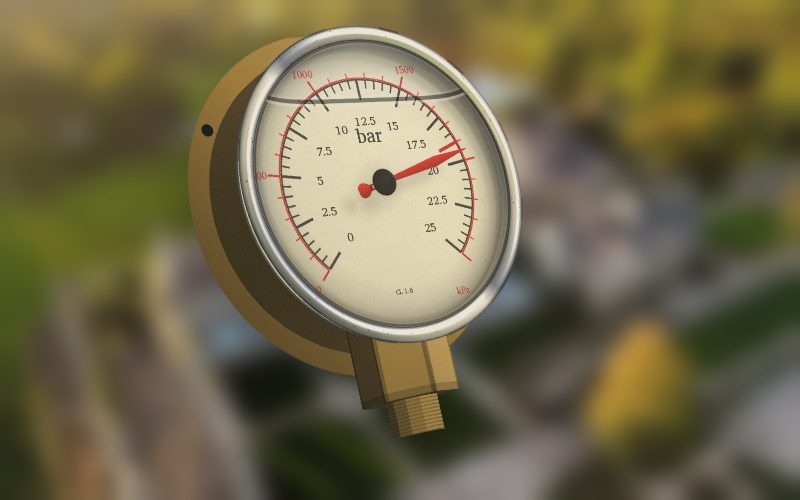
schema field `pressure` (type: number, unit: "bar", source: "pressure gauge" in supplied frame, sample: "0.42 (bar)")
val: 19.5 (bar)
